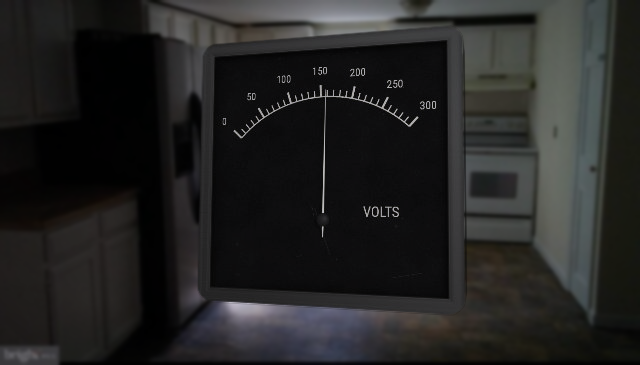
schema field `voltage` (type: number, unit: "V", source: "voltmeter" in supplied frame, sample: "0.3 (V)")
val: 160 (V)
